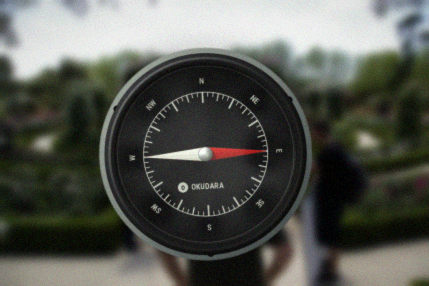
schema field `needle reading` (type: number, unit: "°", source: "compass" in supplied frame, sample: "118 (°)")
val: 90 (°)
